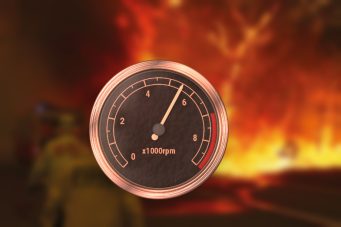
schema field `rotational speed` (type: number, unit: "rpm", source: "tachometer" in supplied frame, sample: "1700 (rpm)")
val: 5500 (rpm)
